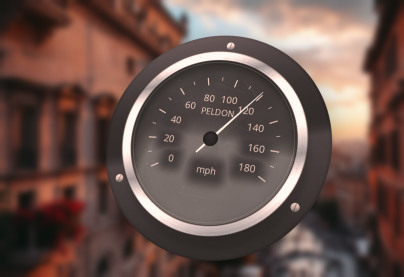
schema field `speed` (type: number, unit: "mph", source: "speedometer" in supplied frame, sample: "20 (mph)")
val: 120 (mph)
